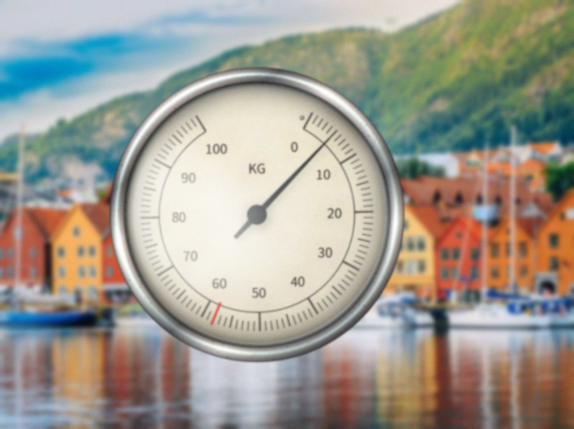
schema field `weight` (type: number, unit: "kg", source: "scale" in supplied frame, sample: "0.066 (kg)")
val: 5 (kg)
